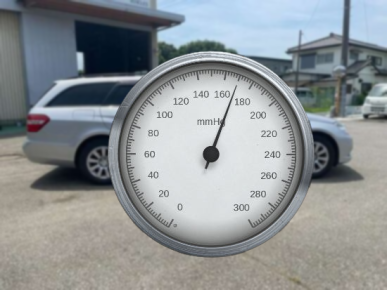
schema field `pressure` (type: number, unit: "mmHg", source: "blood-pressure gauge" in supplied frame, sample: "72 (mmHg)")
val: 170 (mmHg)
